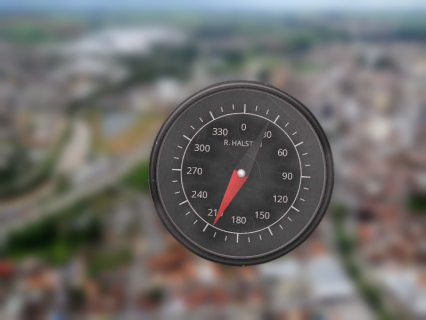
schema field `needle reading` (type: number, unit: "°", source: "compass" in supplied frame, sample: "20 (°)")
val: 205 (°)
